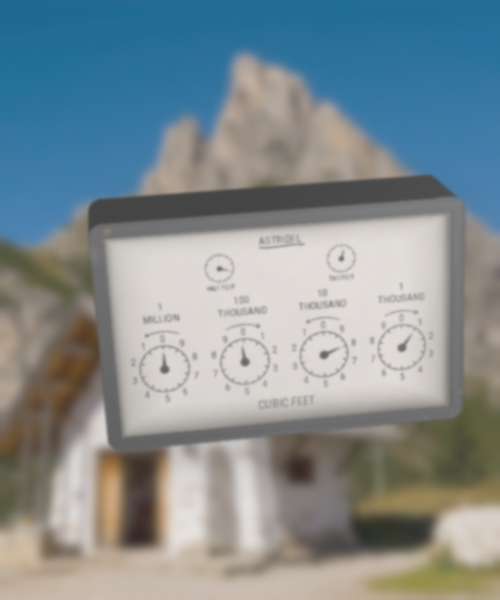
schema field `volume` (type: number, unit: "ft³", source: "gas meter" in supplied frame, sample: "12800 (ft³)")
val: 998100 (ft³)
